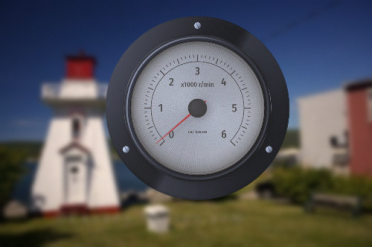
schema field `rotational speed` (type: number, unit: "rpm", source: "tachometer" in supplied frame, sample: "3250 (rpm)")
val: 100 (rpm)
